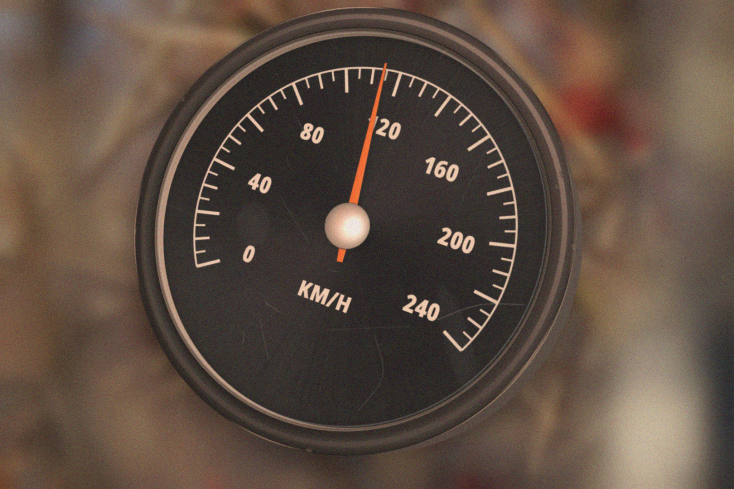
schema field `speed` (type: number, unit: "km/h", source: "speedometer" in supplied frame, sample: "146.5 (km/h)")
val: 115 (km/h)
